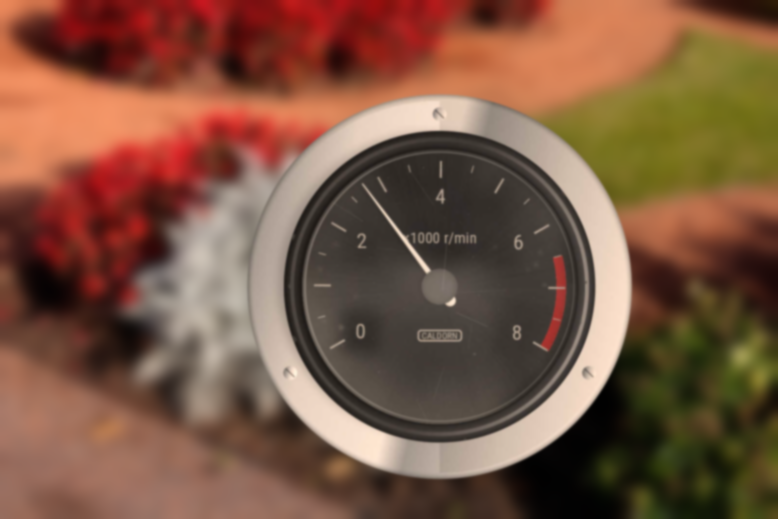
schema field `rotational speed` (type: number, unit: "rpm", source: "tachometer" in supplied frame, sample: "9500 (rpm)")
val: 2750 (rpm)
